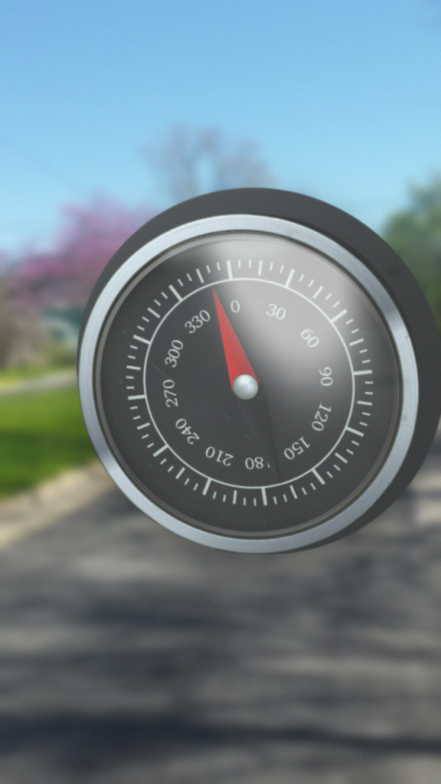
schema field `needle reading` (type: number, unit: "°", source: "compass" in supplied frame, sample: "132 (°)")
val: 350 (°)
